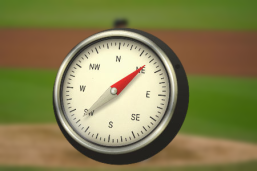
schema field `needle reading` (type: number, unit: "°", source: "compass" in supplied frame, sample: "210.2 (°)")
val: 45 (°)
